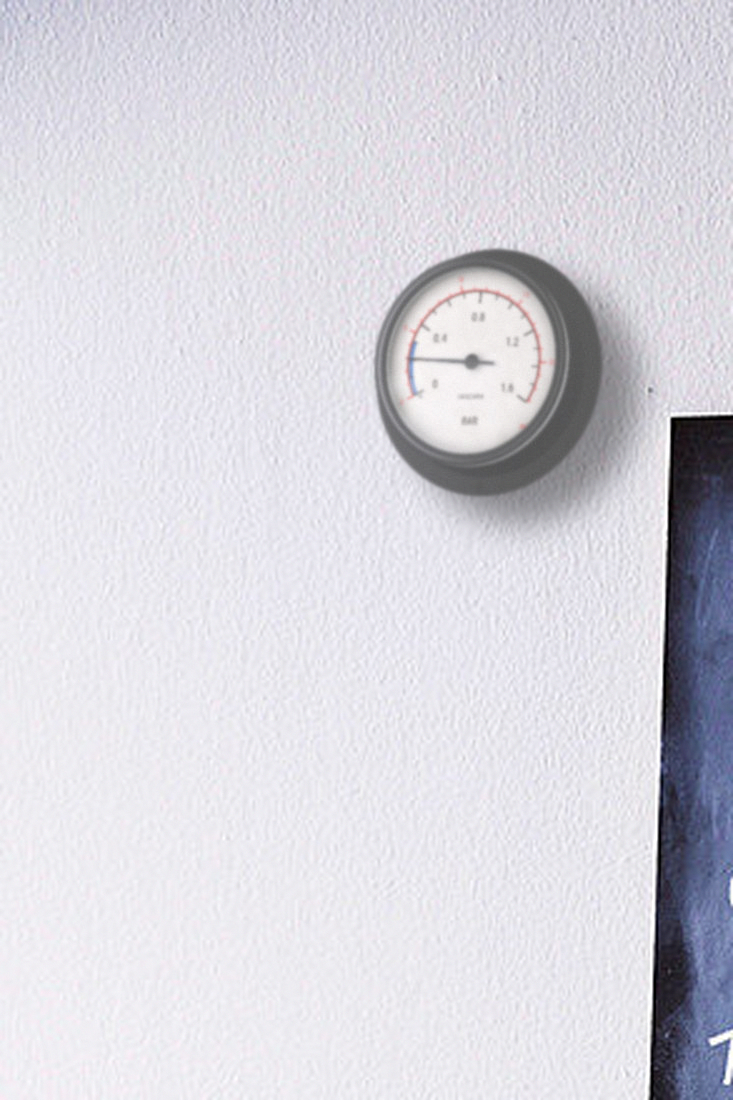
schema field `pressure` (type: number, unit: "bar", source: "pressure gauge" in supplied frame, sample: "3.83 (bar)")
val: 0.2 (bar)
